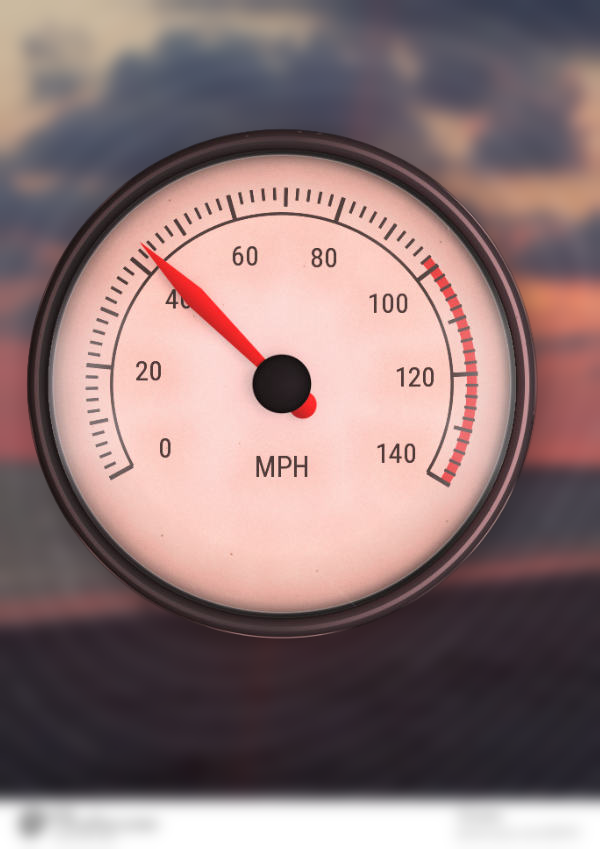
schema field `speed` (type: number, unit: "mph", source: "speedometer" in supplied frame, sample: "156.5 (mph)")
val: 43 (mph)
